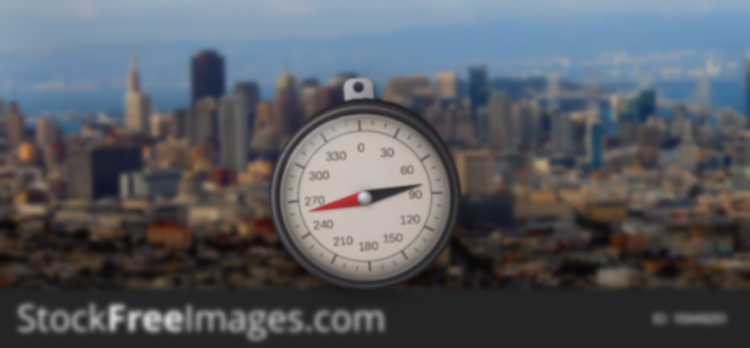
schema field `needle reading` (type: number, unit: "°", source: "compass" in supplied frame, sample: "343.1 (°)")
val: 260 (°)
